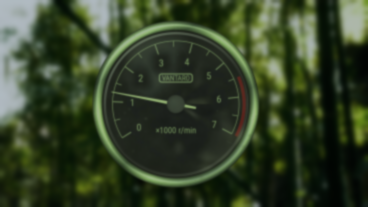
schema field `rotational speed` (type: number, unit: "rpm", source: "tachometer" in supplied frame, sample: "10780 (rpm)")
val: 1250 (rpm)
